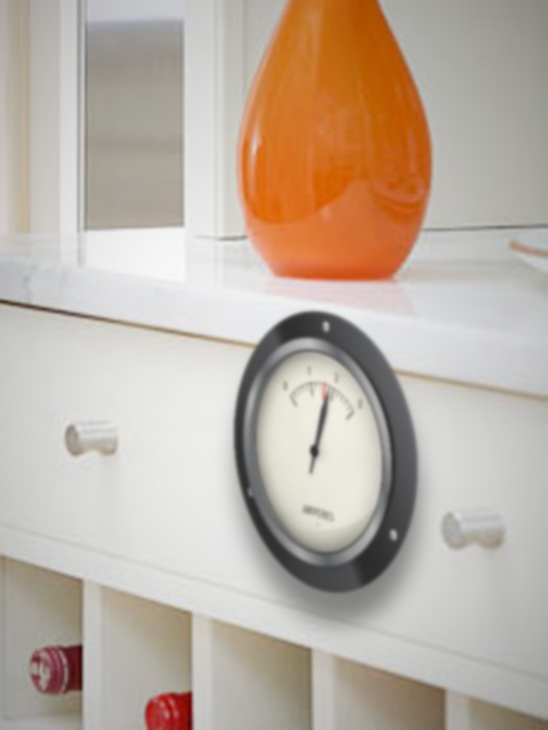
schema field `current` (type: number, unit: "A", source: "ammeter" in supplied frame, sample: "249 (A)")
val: 2 (A)
